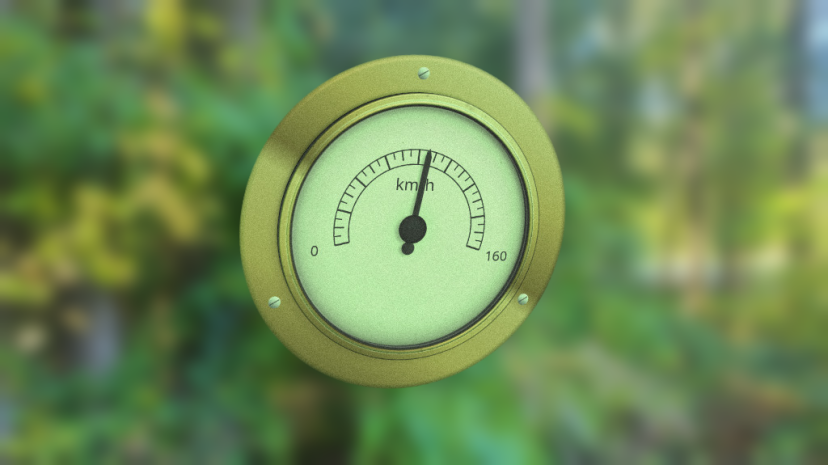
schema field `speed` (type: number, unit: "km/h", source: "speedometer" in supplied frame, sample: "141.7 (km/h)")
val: 85 (km/h)
